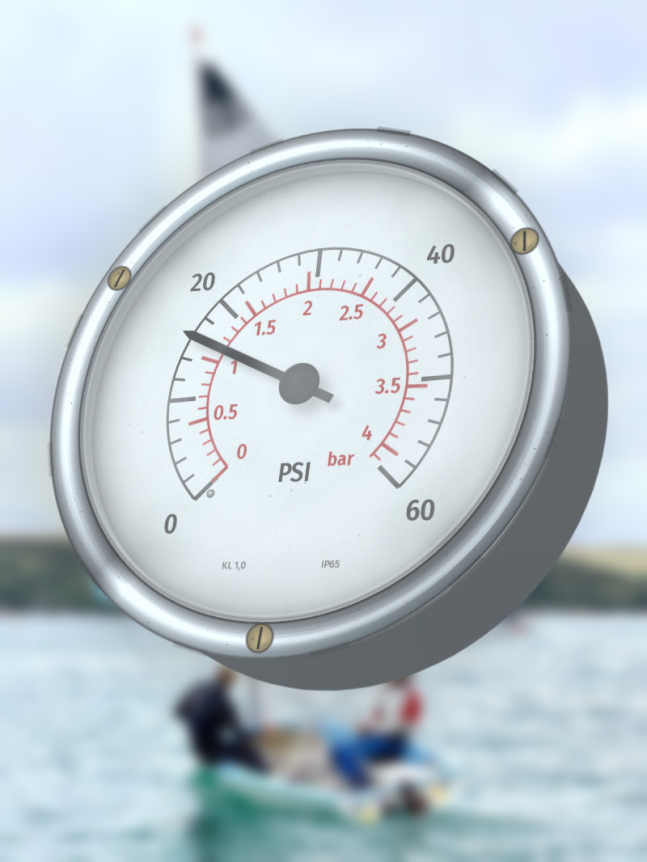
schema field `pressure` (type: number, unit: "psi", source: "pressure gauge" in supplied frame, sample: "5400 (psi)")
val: 16 (psi)
